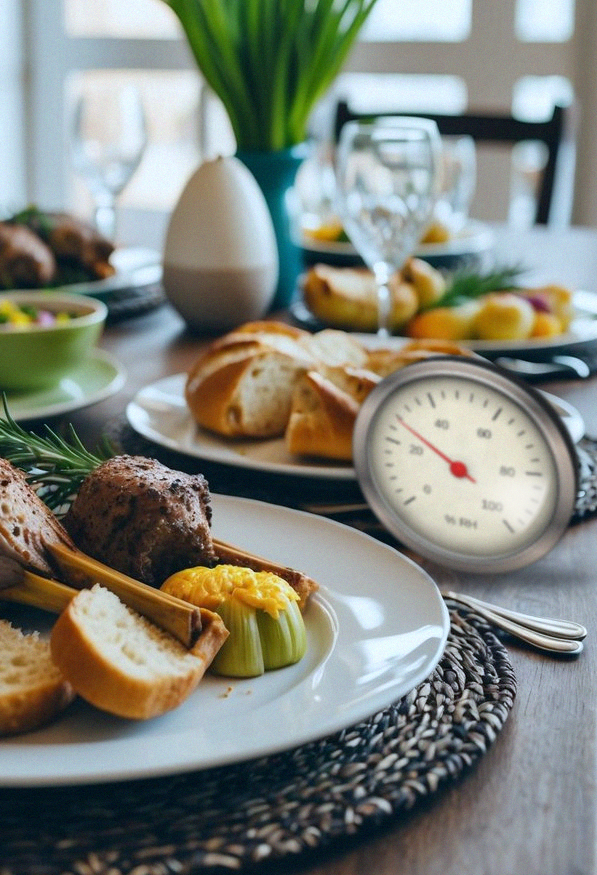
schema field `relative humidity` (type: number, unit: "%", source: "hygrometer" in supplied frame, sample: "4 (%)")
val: 28 (%)
